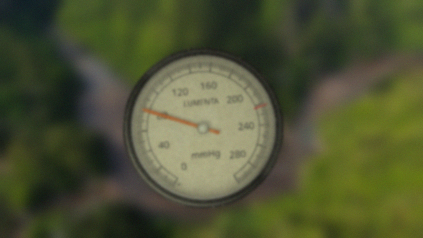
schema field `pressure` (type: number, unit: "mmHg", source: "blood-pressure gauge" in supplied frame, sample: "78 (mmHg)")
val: 80 (mmHg)
